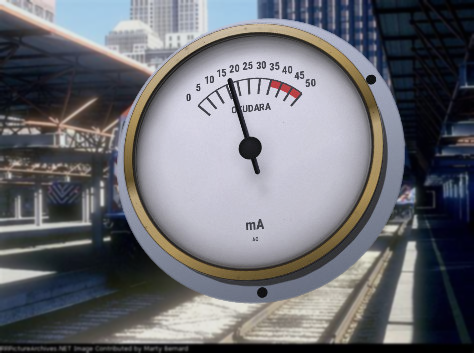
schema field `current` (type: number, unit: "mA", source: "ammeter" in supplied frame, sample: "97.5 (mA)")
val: 17.5 (mA)
